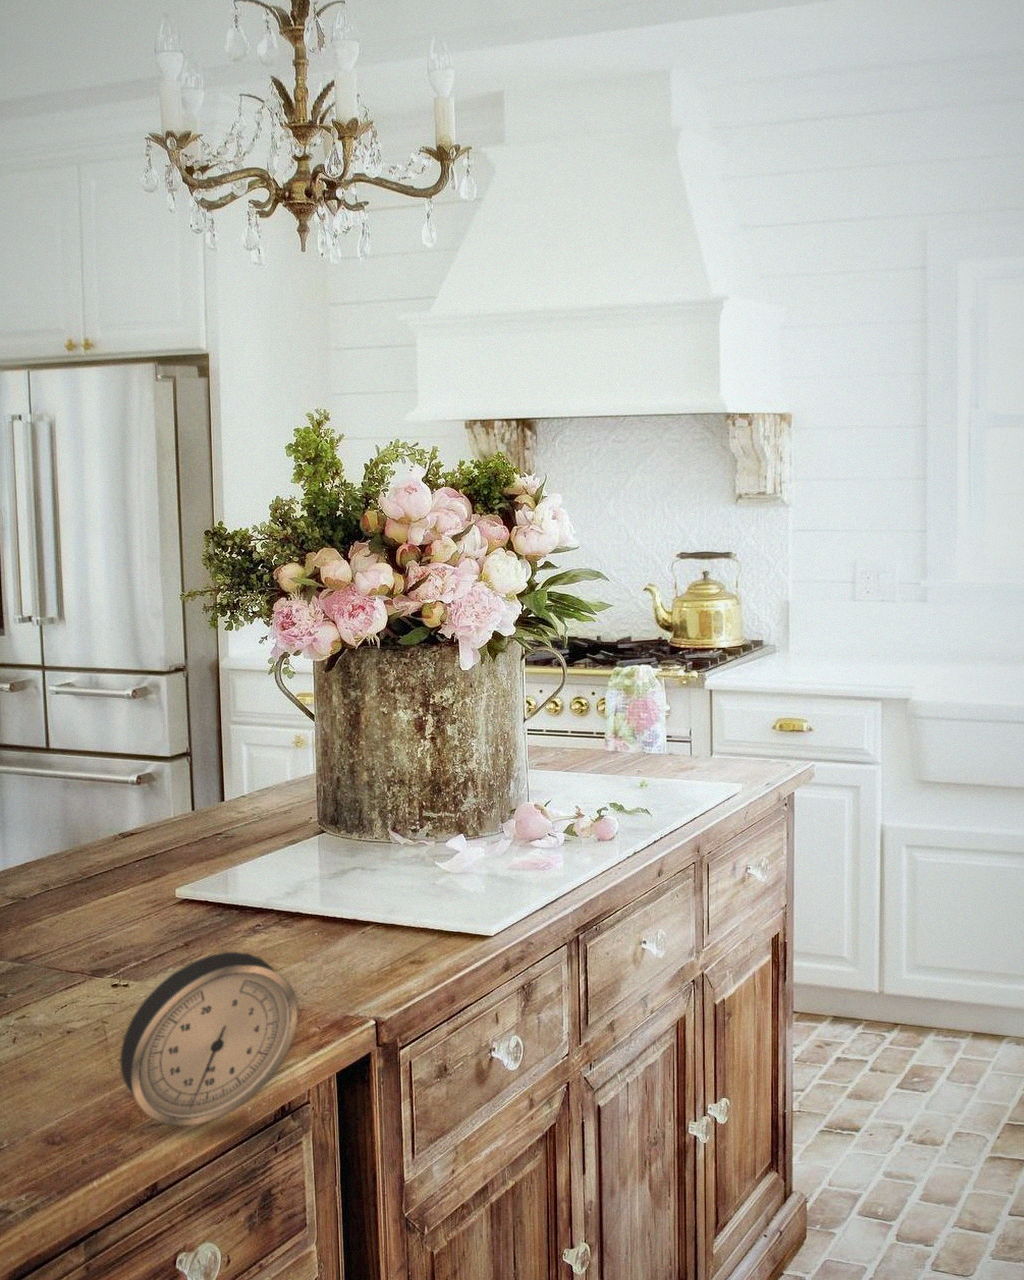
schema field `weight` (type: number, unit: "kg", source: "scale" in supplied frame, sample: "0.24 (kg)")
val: 11 (kg)
